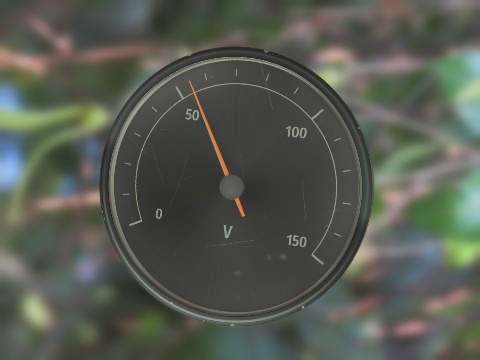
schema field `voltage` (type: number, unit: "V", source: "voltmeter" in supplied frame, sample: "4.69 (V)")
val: 55 (V)
